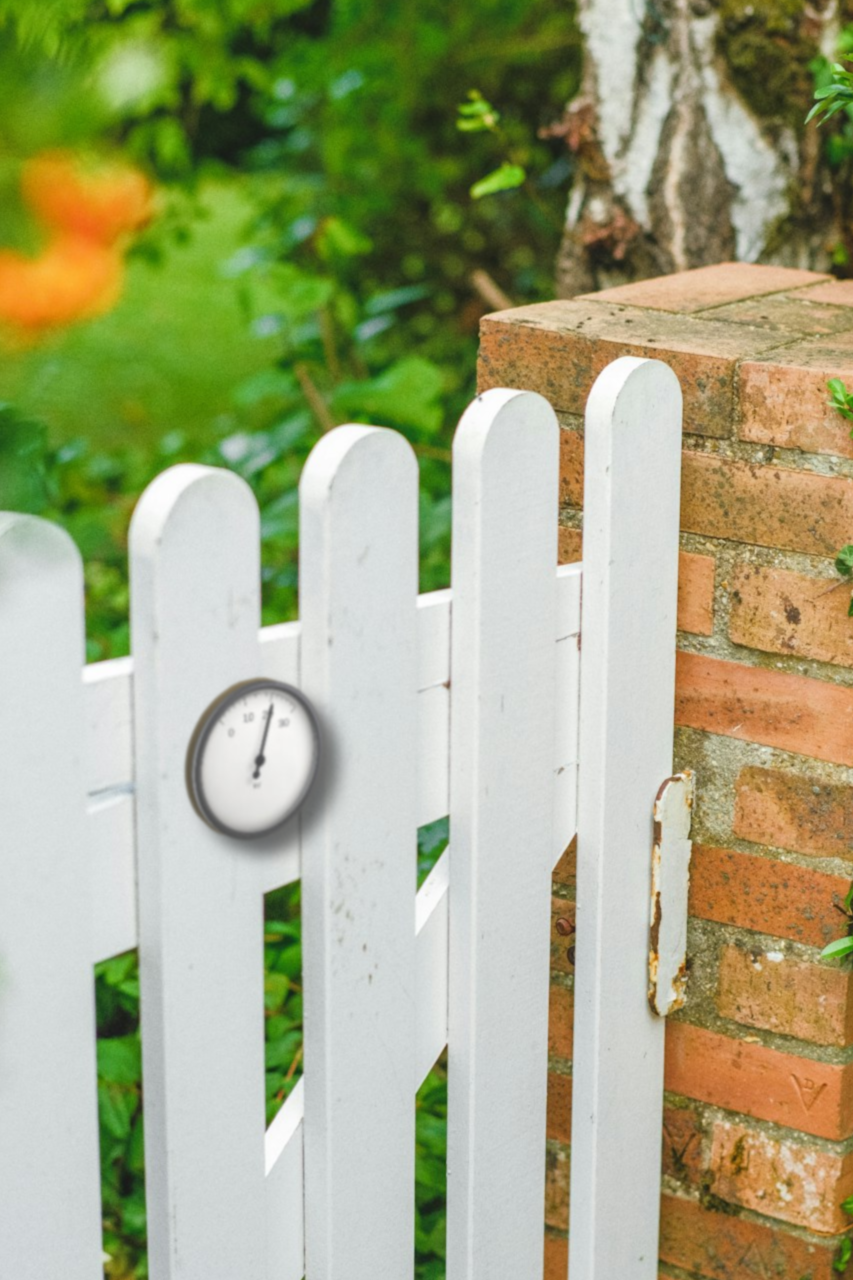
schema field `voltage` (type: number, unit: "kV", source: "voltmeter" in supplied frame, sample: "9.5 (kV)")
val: 20 (kV)
